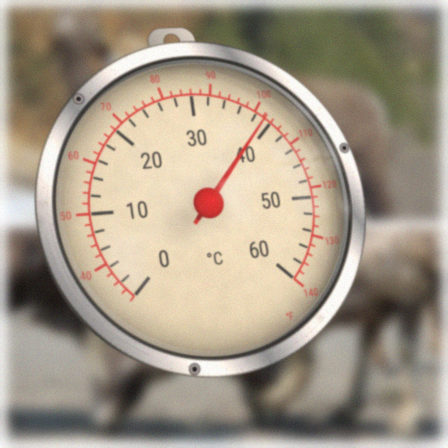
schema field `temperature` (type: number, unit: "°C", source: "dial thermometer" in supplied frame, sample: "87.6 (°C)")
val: 39 (°C)
